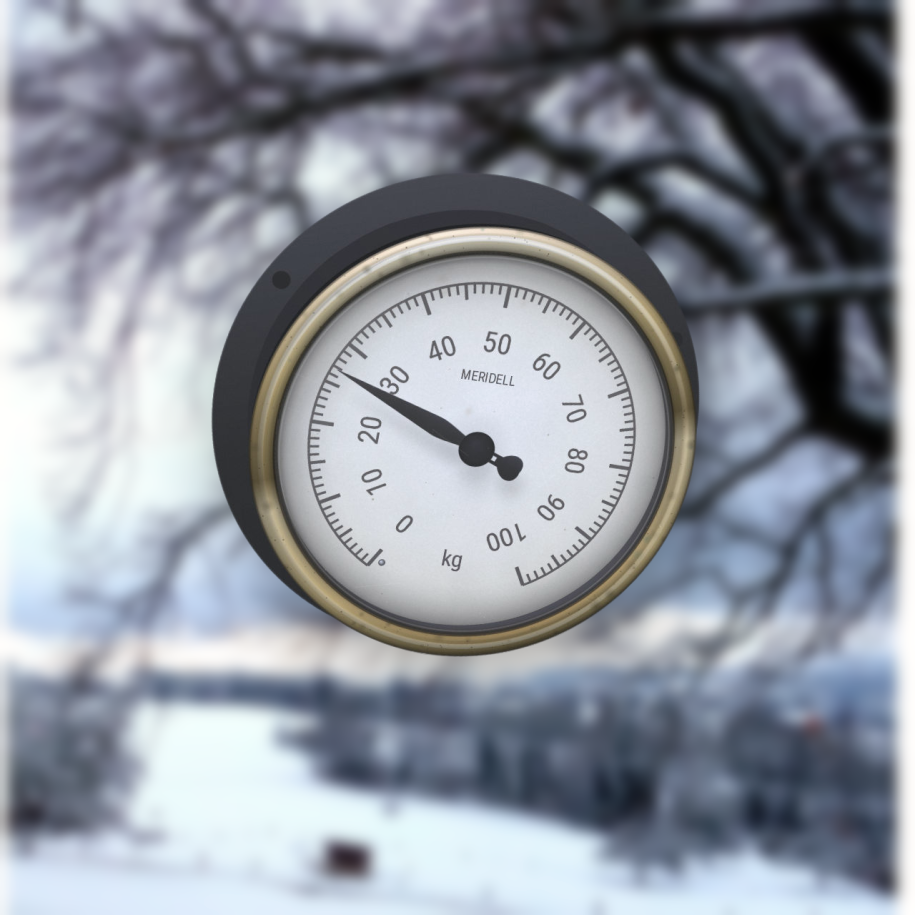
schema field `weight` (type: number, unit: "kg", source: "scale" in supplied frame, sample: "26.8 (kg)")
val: 27 (kg)
